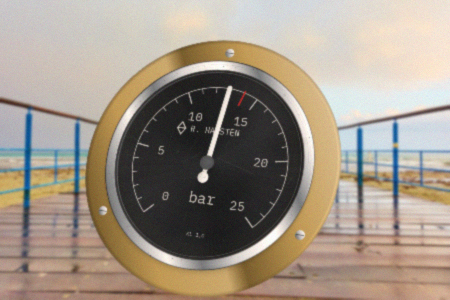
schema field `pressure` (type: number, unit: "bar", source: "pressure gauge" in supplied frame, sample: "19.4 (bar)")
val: 13 (bar)
